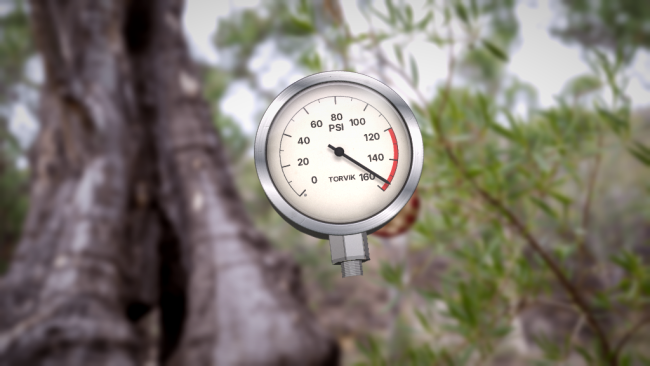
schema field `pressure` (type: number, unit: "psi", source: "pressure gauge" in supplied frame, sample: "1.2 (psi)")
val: 155 (psi)
